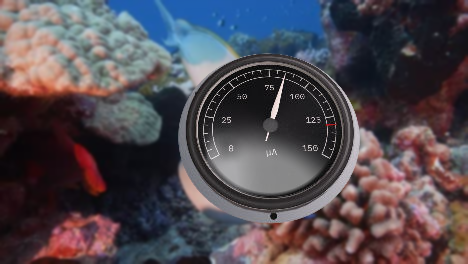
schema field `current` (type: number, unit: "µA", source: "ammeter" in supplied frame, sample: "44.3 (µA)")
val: 85 (µA)
